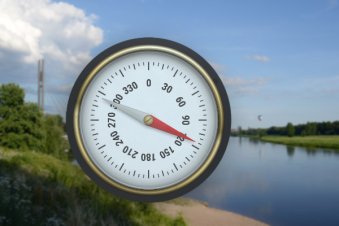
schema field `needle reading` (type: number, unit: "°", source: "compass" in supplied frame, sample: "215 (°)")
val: 115 (°)
